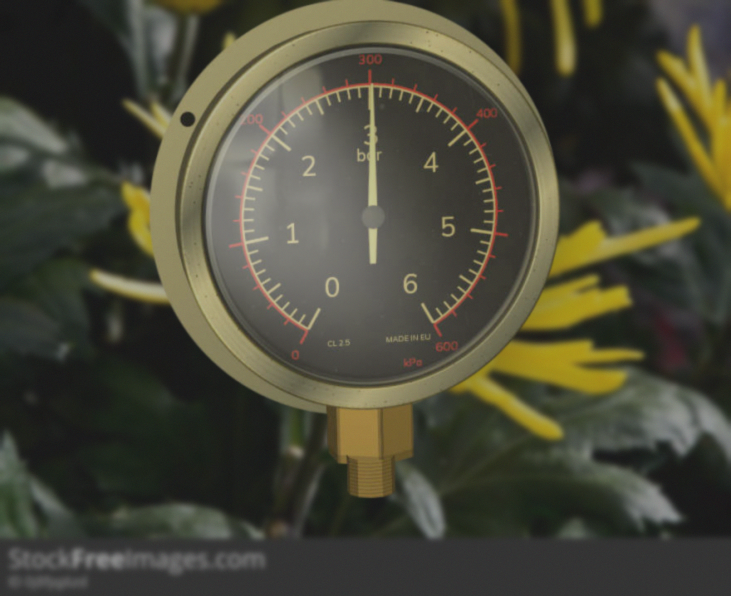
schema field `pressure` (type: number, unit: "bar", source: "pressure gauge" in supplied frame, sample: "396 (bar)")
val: 3 (bar)
